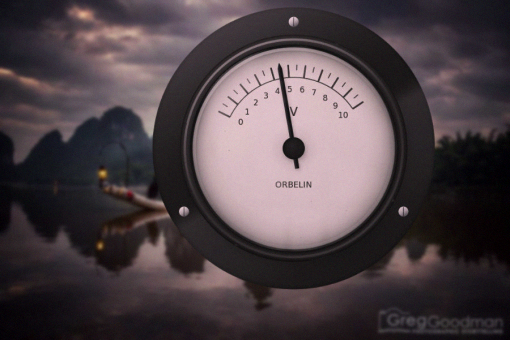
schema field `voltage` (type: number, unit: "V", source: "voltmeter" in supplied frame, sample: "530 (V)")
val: 4.5 (V)
